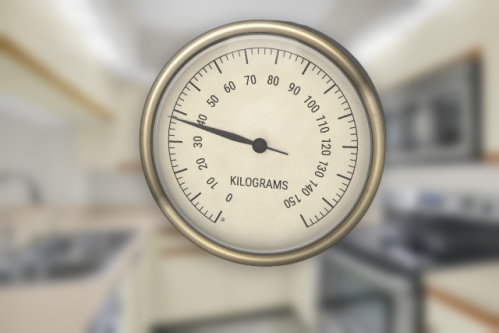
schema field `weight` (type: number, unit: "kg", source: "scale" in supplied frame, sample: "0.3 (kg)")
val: 38 (kg)
